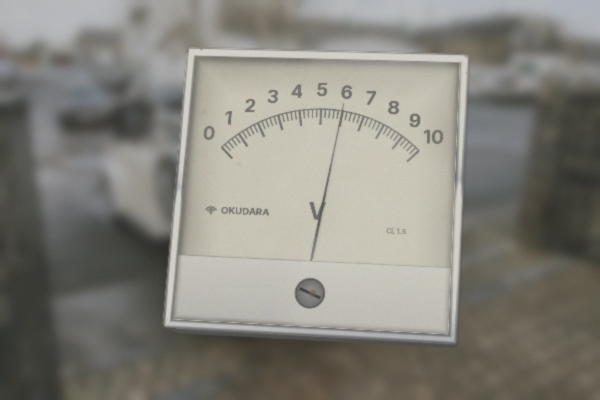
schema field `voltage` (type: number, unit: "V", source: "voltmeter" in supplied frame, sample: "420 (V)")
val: 6 (V)
